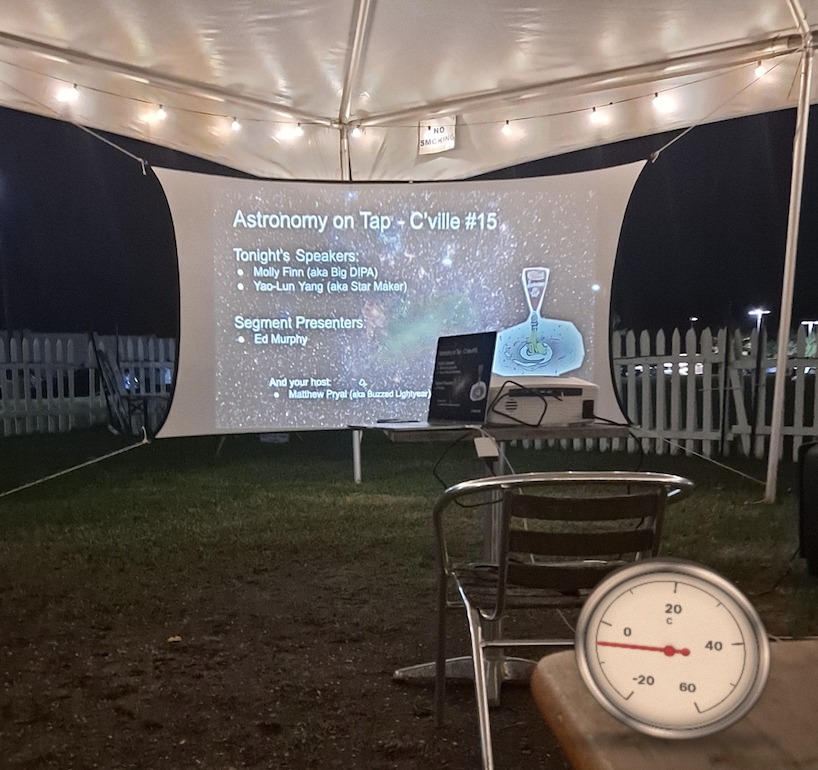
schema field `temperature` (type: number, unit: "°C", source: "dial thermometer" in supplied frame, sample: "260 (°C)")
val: -5 (°C)
